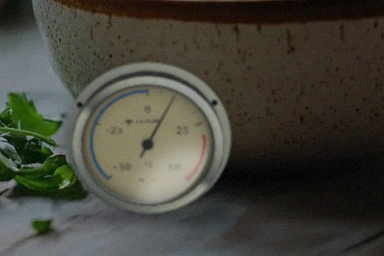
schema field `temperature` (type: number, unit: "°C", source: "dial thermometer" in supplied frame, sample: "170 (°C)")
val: 10 (°C)
